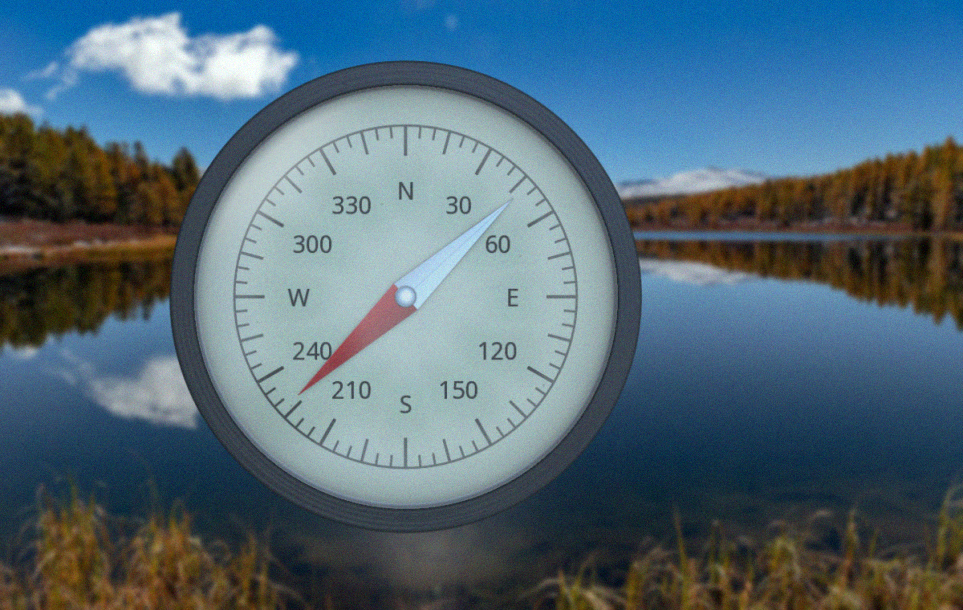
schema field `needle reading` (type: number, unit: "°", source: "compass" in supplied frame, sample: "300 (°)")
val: 227.5 (°)
